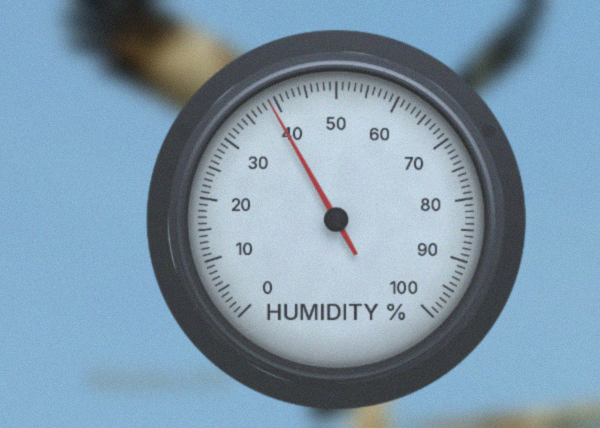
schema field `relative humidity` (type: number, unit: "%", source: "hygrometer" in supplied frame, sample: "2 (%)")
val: 39 (%)
